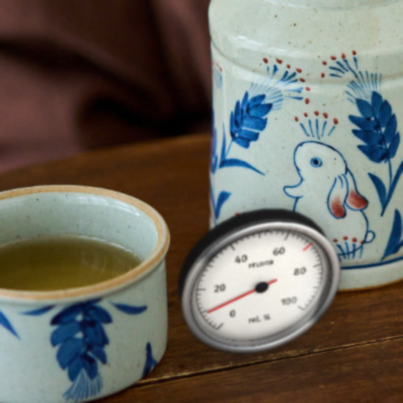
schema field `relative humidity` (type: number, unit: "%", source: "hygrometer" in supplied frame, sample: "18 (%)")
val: 10 (%)
